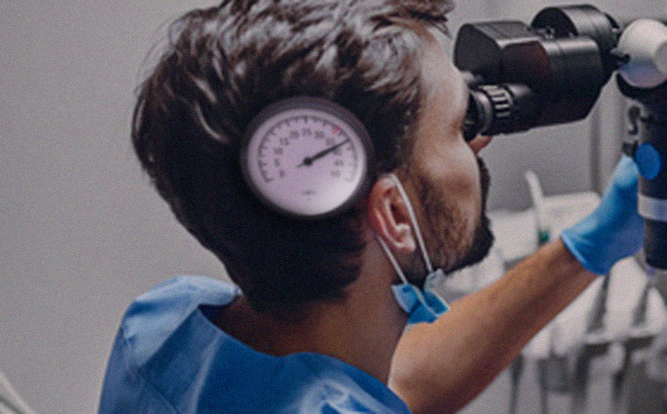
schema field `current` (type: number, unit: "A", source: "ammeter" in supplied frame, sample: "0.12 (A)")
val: 37.5 (A)
